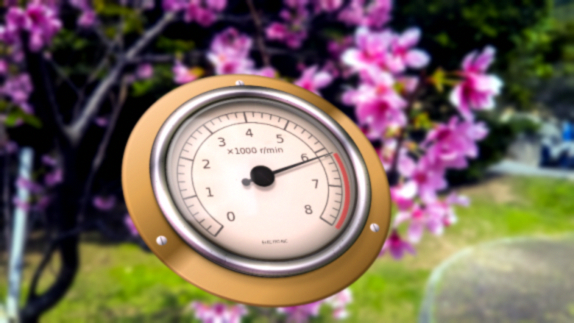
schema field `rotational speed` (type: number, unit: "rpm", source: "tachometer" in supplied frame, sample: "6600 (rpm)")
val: 6200 (rpm)
